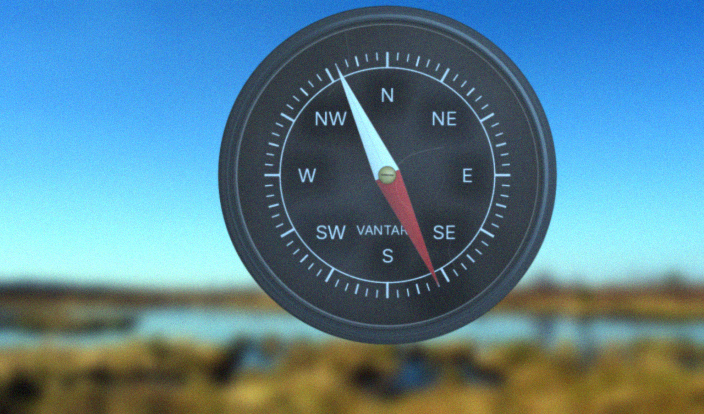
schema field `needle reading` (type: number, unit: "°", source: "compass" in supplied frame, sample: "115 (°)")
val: 155 (°)
